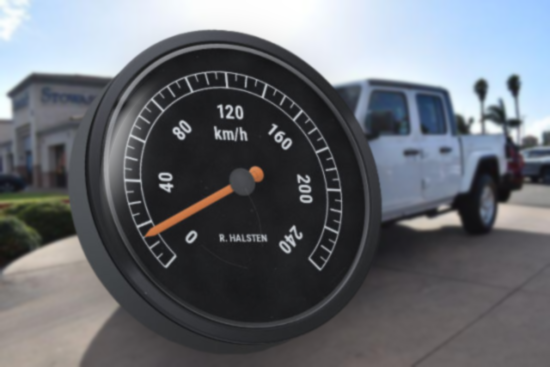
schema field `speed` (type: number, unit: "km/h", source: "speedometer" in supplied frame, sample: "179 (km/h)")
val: 15 (km/h)
